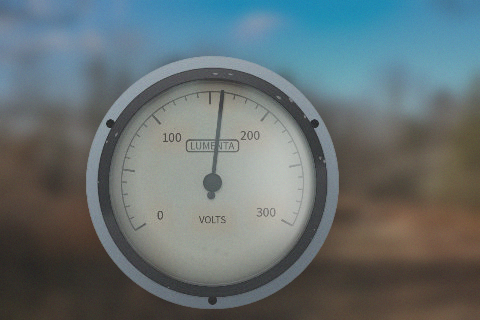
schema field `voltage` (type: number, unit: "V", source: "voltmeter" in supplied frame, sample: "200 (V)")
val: 160 (V)
